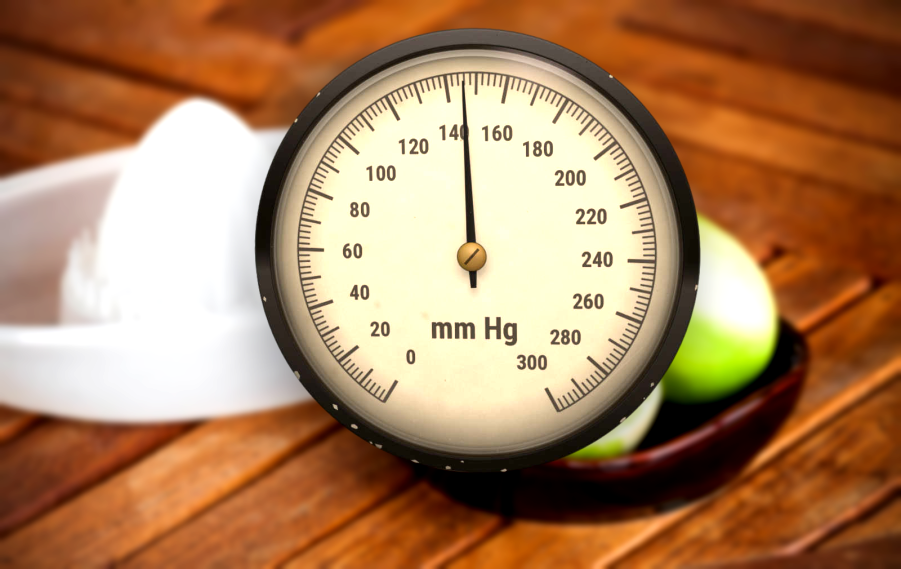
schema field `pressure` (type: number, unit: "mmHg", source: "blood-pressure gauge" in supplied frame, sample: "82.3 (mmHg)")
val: 146 (mmHg)
